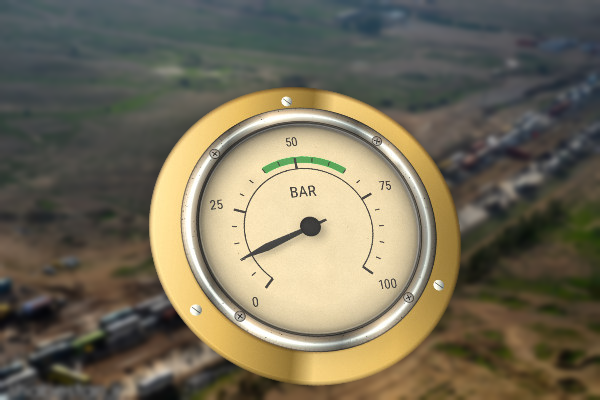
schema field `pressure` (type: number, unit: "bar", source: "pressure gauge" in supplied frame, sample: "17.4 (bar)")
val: 10 (bar)
